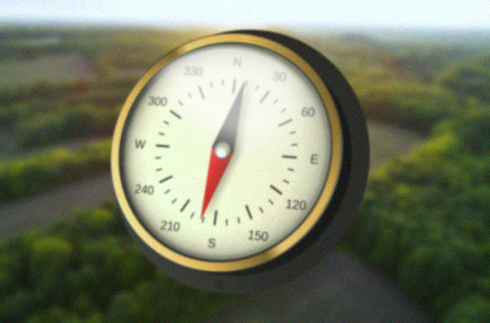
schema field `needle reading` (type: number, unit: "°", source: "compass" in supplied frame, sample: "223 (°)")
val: 190 (°)
